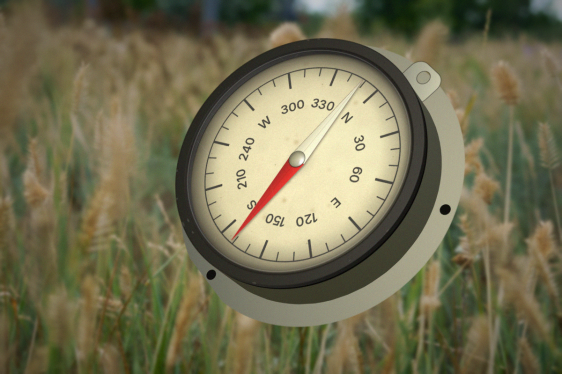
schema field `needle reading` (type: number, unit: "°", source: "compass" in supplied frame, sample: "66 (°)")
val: 170 (°)
